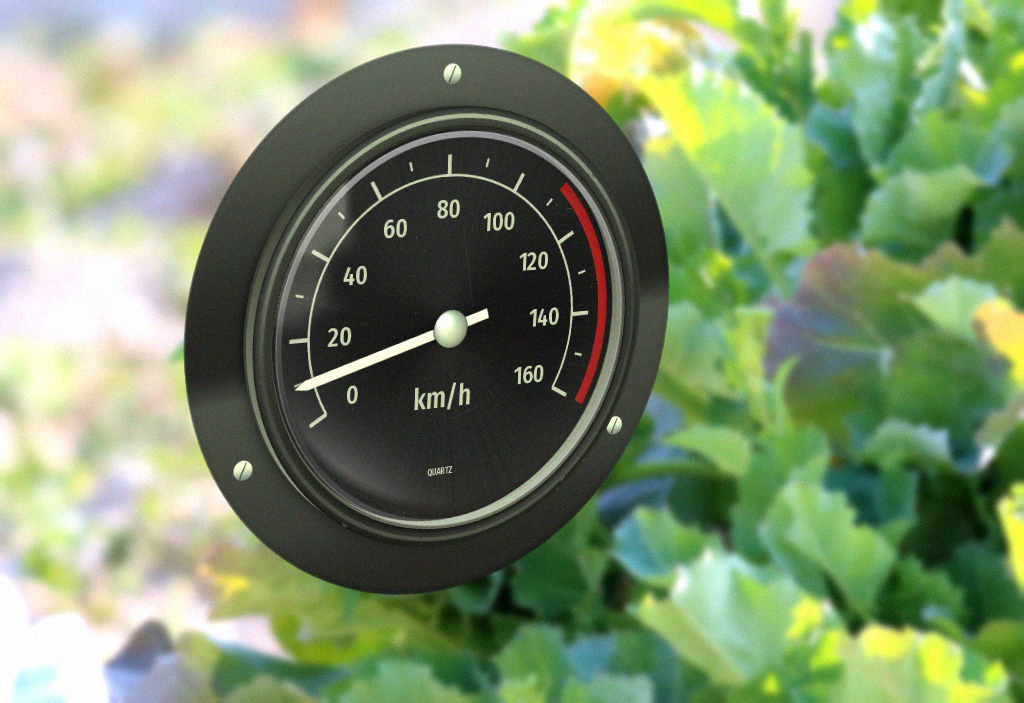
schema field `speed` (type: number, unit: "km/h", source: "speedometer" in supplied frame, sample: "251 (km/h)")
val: 10 (km/h)
